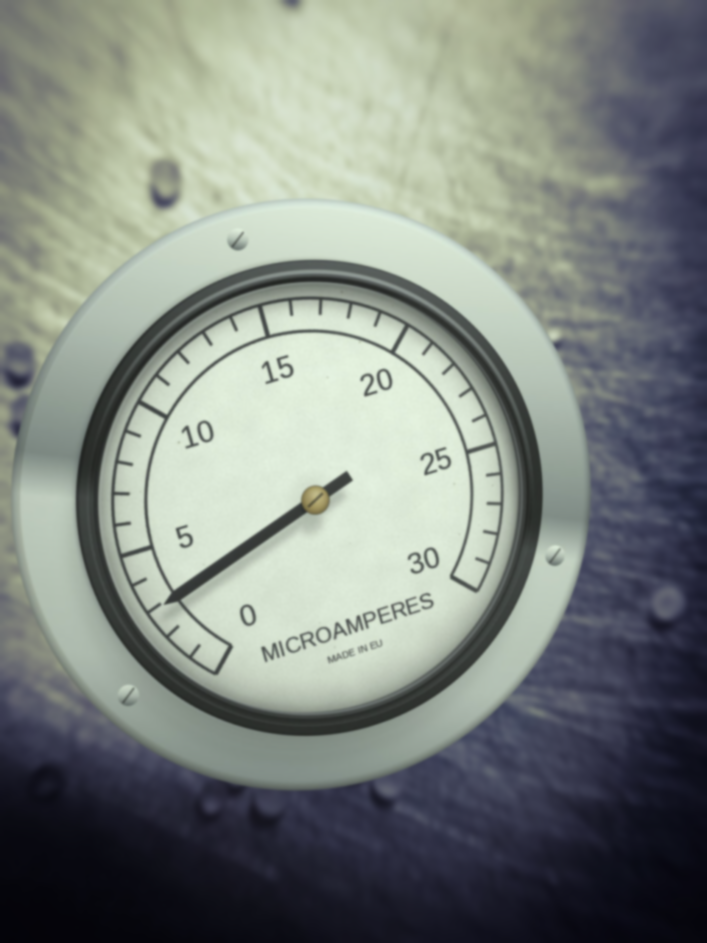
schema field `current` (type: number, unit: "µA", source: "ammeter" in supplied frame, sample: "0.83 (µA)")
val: 3 (µA)
